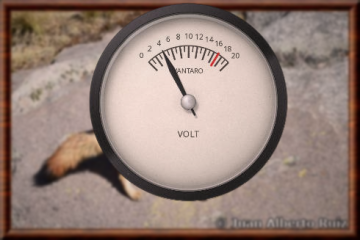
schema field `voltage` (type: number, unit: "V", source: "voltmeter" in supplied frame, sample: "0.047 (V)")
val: 4 (V)
